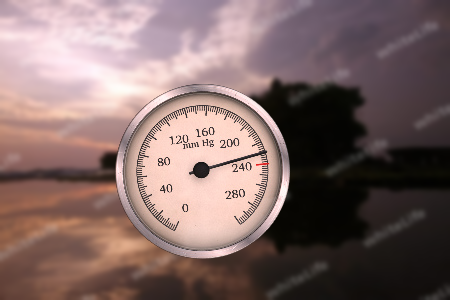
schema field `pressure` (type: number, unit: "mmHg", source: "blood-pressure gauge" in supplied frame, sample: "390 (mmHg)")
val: 230 (mmHg)
